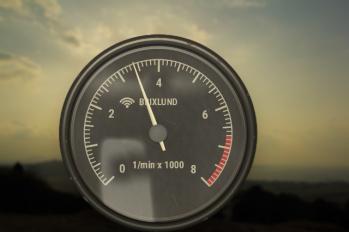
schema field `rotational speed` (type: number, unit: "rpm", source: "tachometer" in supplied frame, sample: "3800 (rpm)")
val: 3400 (rpm)
